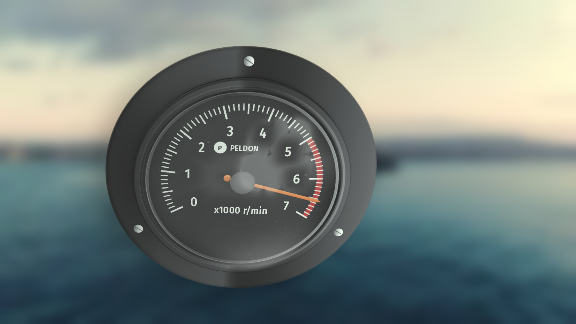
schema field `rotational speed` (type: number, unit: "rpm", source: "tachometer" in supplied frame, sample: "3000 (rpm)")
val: 6500 (rpm)
